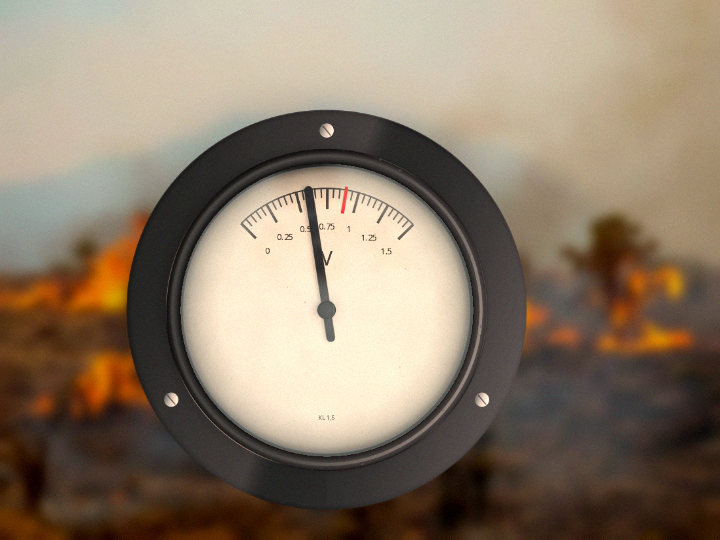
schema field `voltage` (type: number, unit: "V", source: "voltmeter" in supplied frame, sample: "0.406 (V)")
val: 0.6 (V)
